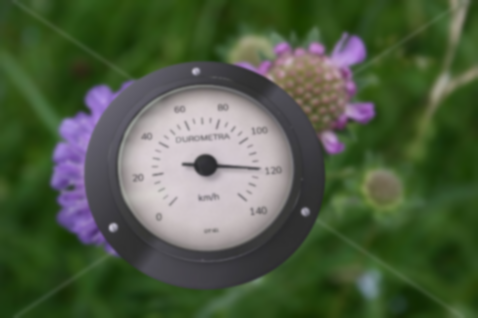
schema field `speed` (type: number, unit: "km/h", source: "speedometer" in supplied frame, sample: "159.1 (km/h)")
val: 120 (km/h)
